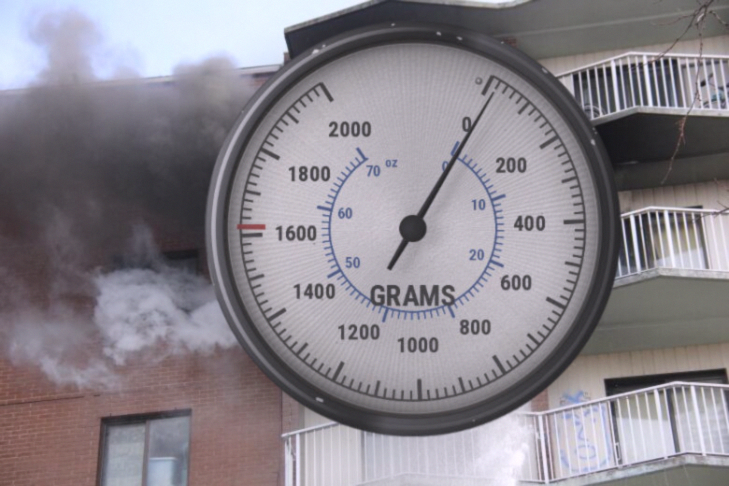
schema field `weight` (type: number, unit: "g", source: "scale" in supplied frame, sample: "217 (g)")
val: 20 (g)
